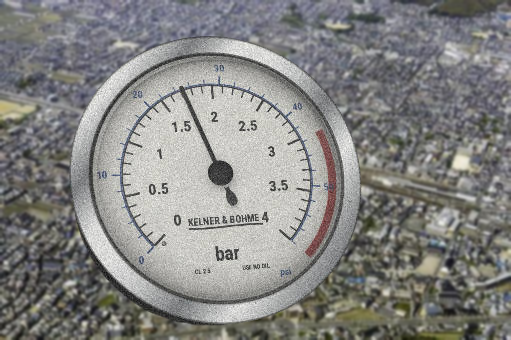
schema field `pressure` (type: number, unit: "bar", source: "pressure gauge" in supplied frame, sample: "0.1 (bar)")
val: 1.7 (bar)
